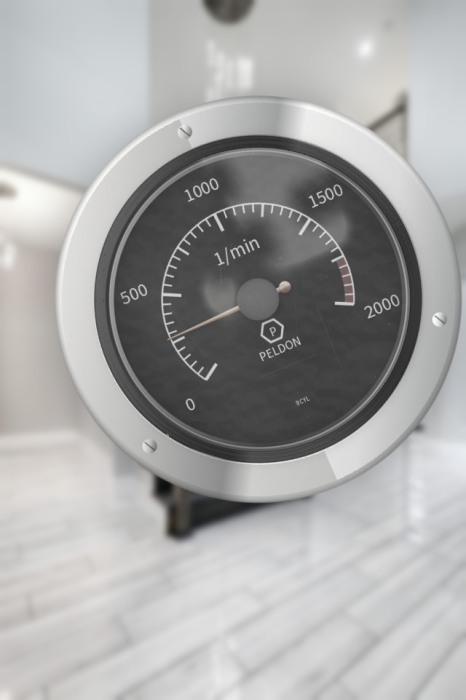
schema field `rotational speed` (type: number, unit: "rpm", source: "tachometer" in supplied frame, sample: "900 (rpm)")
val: 275 (rpm)
